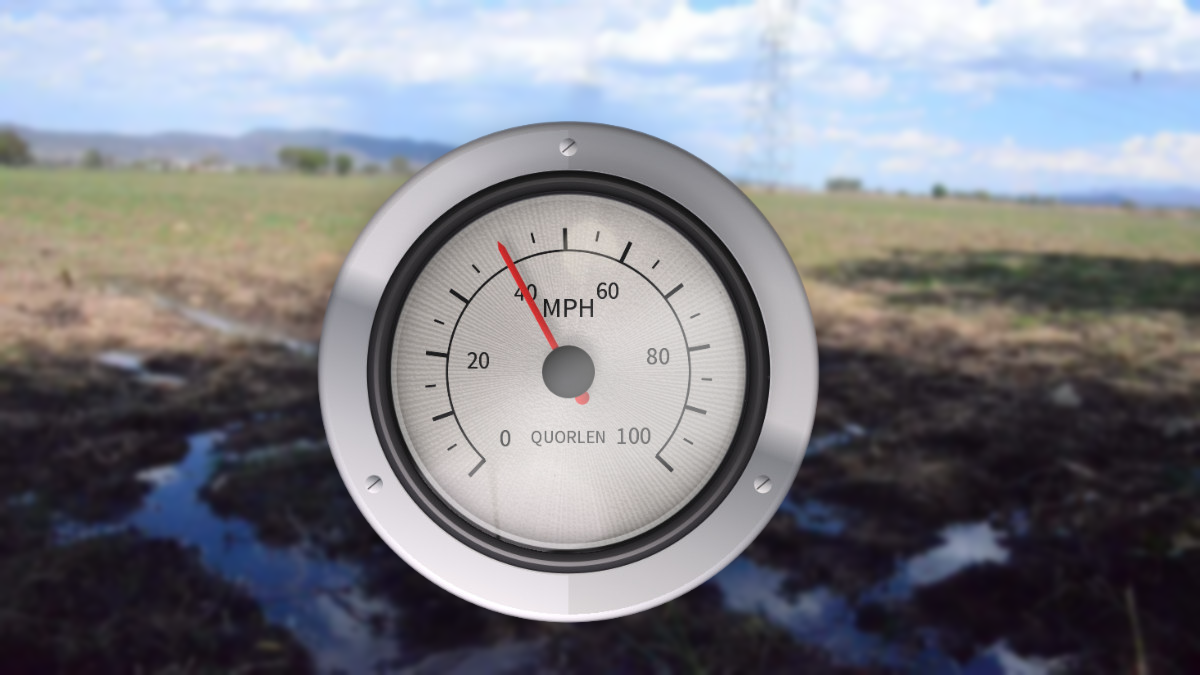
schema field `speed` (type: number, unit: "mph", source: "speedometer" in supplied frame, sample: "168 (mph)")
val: 40 (mph)
